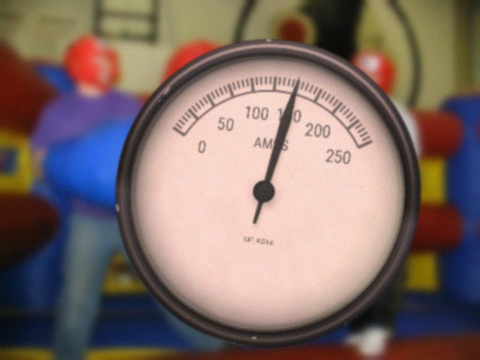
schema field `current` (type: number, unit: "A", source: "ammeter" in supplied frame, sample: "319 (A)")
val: 150 (A)
